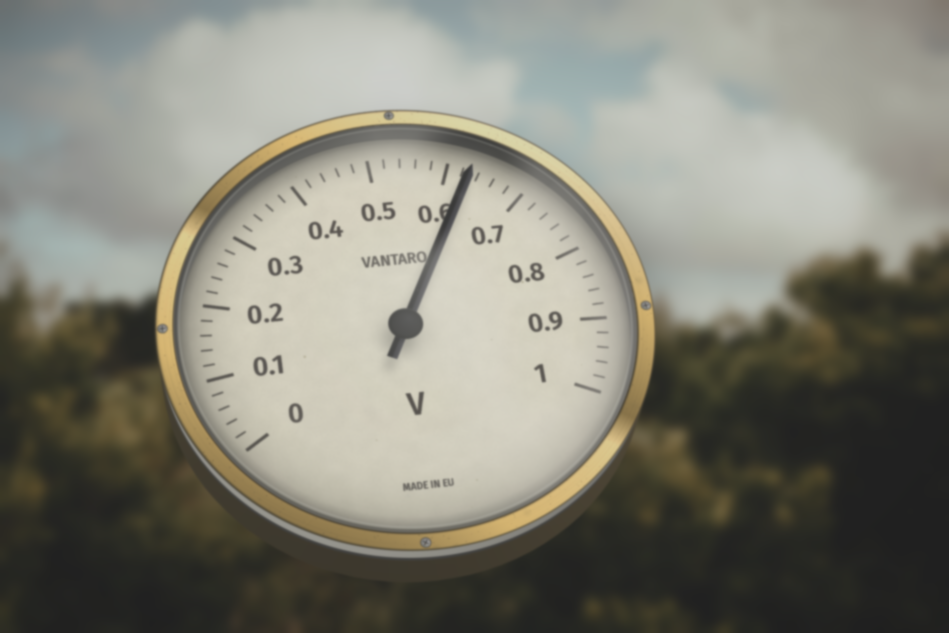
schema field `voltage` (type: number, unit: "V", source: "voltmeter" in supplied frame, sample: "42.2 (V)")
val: 0.63 (V)
